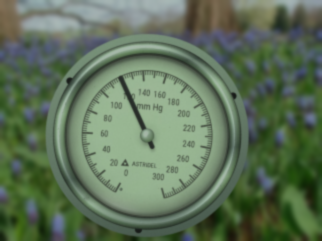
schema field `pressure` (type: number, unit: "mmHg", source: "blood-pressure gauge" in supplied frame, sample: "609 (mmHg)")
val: 120 (mmHg)
